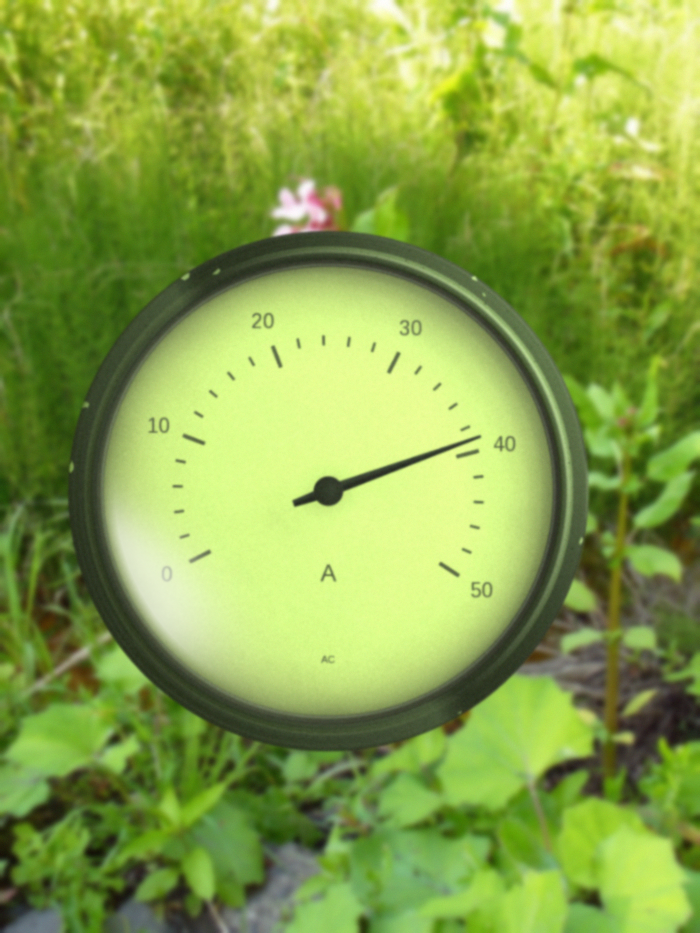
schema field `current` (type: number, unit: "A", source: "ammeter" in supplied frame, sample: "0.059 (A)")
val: 39 (A)
